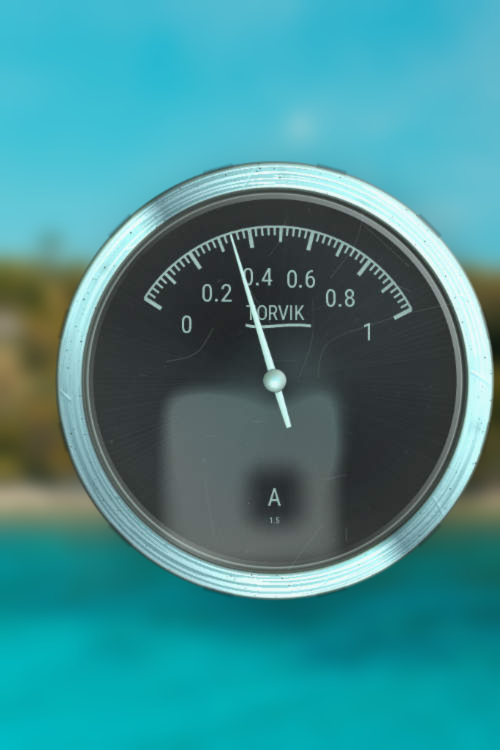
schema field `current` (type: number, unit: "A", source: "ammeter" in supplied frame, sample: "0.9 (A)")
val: 0.34 (A)
